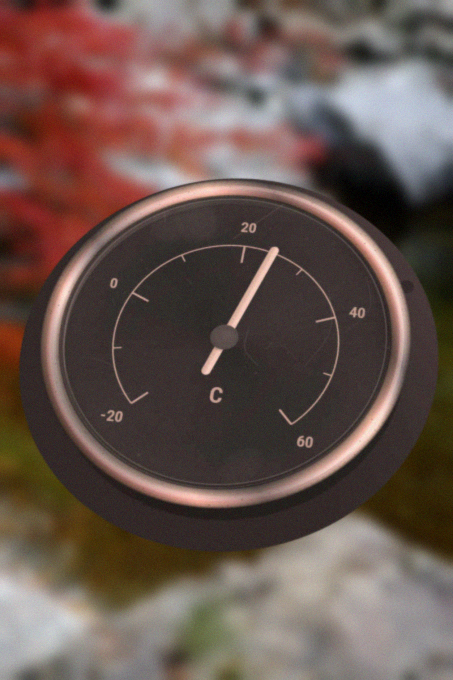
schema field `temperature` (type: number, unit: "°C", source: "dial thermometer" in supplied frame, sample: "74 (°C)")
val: 25 (°C)
